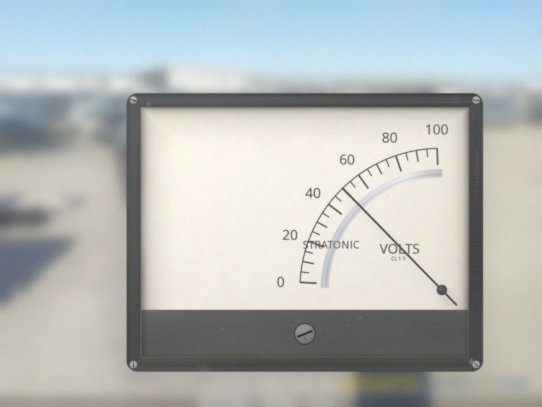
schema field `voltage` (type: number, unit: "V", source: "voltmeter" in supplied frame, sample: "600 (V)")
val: 50 (V)
